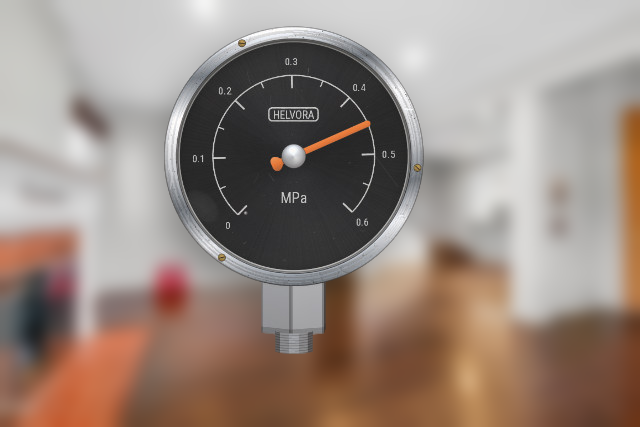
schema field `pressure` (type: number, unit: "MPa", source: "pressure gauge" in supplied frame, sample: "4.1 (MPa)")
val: 0.45 (MPa)
